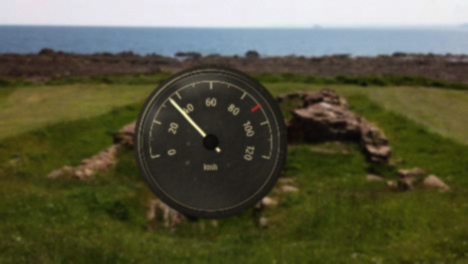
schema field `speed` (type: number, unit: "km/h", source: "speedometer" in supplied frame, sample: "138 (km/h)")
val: 35 (km/h)
